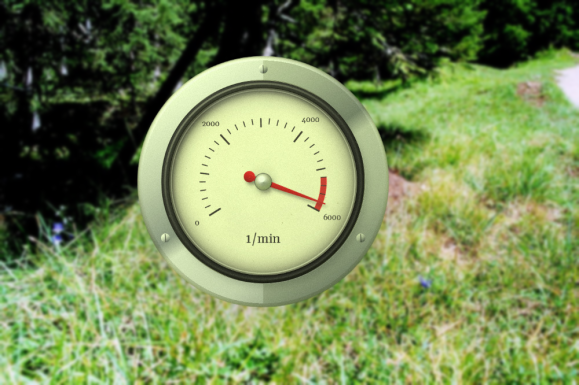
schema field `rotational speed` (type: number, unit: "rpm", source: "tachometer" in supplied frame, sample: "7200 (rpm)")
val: 5800 (rpm)
